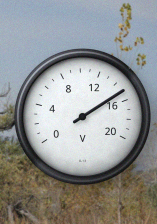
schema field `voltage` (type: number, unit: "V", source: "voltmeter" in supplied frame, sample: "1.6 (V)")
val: 15 (V)
